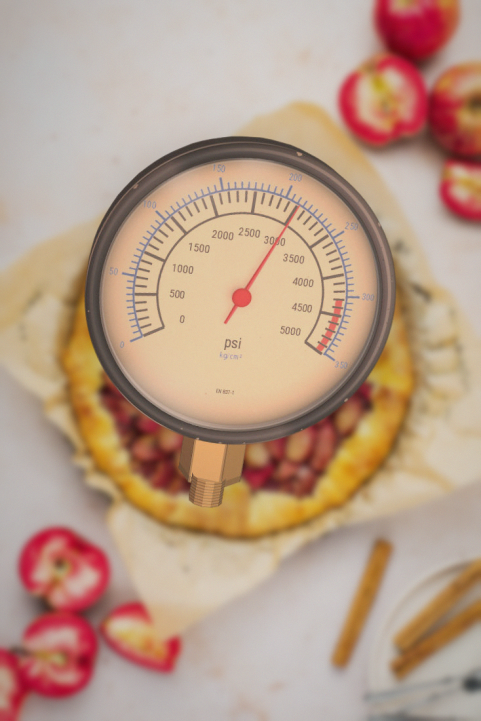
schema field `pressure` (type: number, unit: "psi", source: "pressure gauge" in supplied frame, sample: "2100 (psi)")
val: 3000 (psi)
